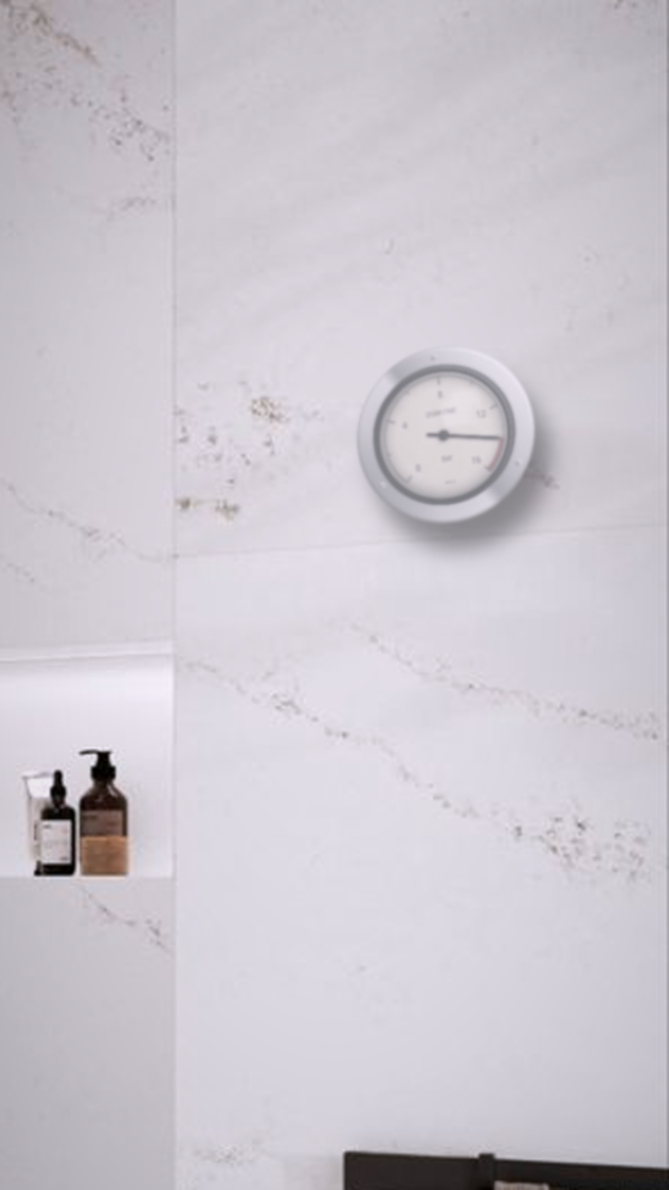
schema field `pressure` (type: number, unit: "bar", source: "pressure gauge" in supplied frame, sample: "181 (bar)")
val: 14 (bar)
